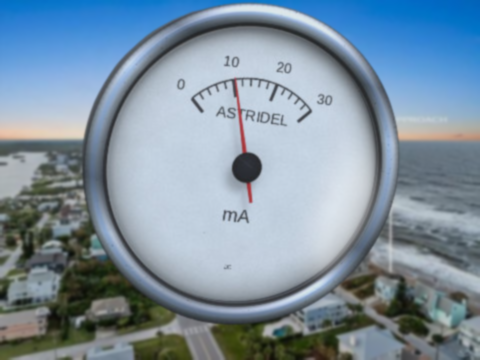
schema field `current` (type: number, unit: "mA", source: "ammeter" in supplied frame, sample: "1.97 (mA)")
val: 10 (mA)
